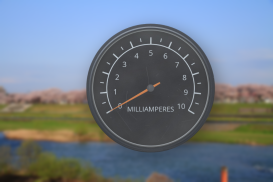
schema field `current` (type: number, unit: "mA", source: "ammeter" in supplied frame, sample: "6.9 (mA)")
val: 0 (mA)
